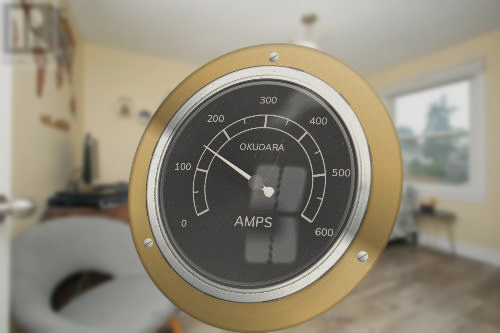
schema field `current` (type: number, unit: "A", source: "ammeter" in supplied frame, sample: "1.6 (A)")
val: 150 (A)
